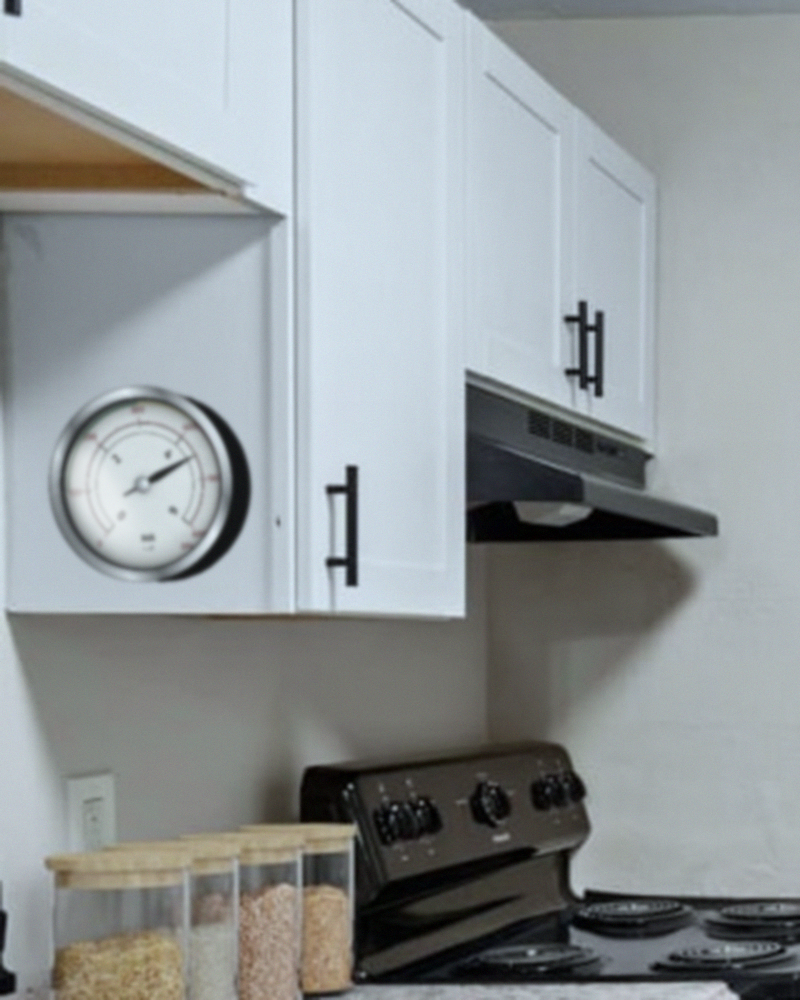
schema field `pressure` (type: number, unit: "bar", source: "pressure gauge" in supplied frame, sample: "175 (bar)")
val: 4.5 (bar)
